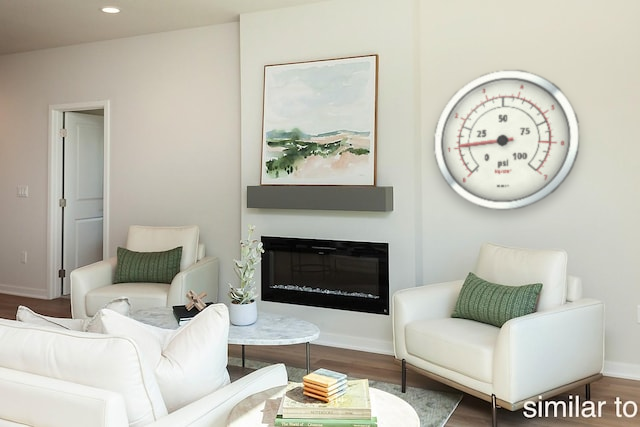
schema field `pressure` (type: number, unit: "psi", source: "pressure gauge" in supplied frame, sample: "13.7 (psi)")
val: 15 (psi)
